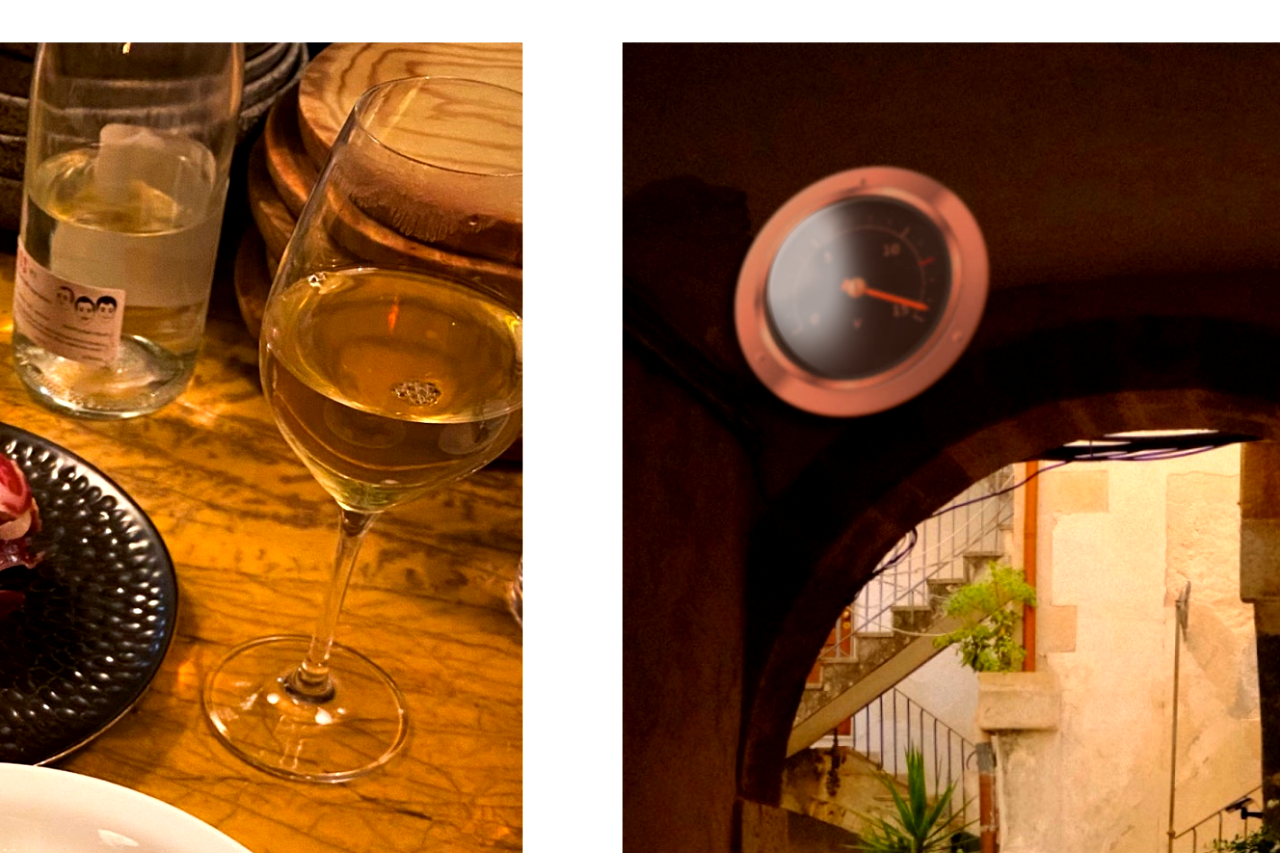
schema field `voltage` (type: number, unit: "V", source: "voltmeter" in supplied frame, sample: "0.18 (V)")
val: 14.5 (V)
